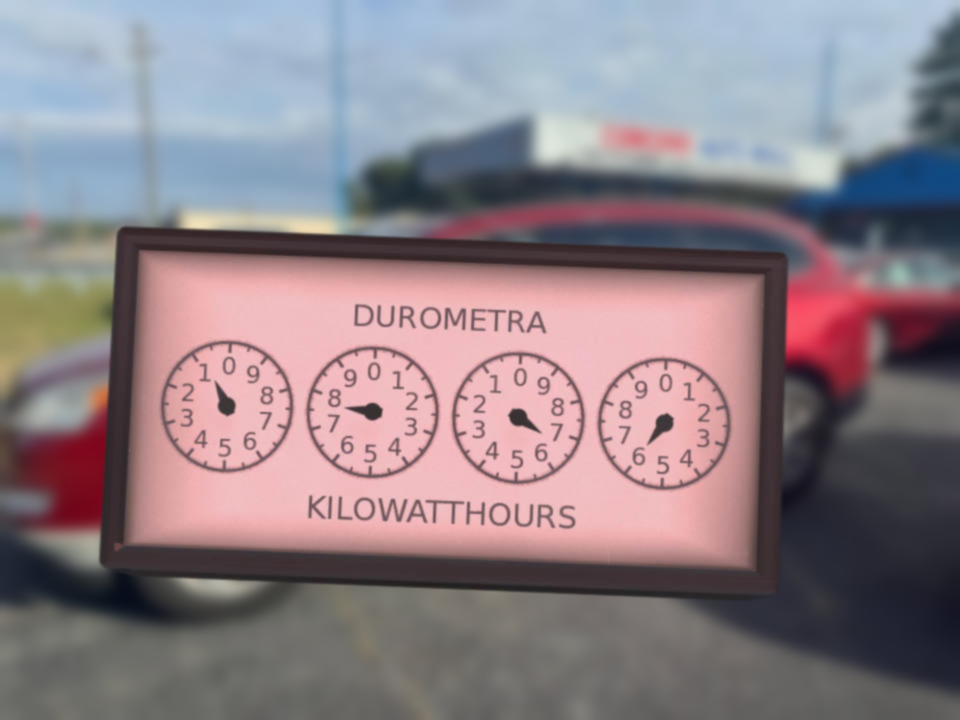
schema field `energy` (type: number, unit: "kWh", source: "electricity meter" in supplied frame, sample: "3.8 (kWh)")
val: 766 (kWh)
